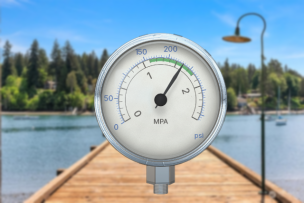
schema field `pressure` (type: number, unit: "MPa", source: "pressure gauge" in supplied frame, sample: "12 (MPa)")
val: 1.6 (MPa)
